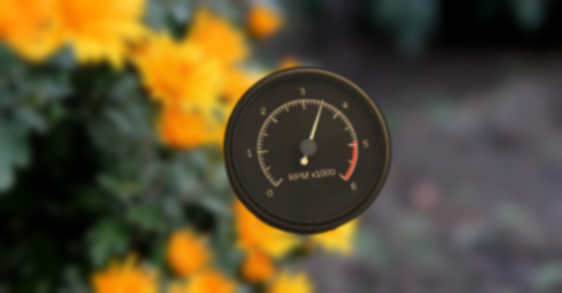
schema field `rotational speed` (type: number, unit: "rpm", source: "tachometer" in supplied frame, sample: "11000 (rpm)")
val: 3500 (rpm)
